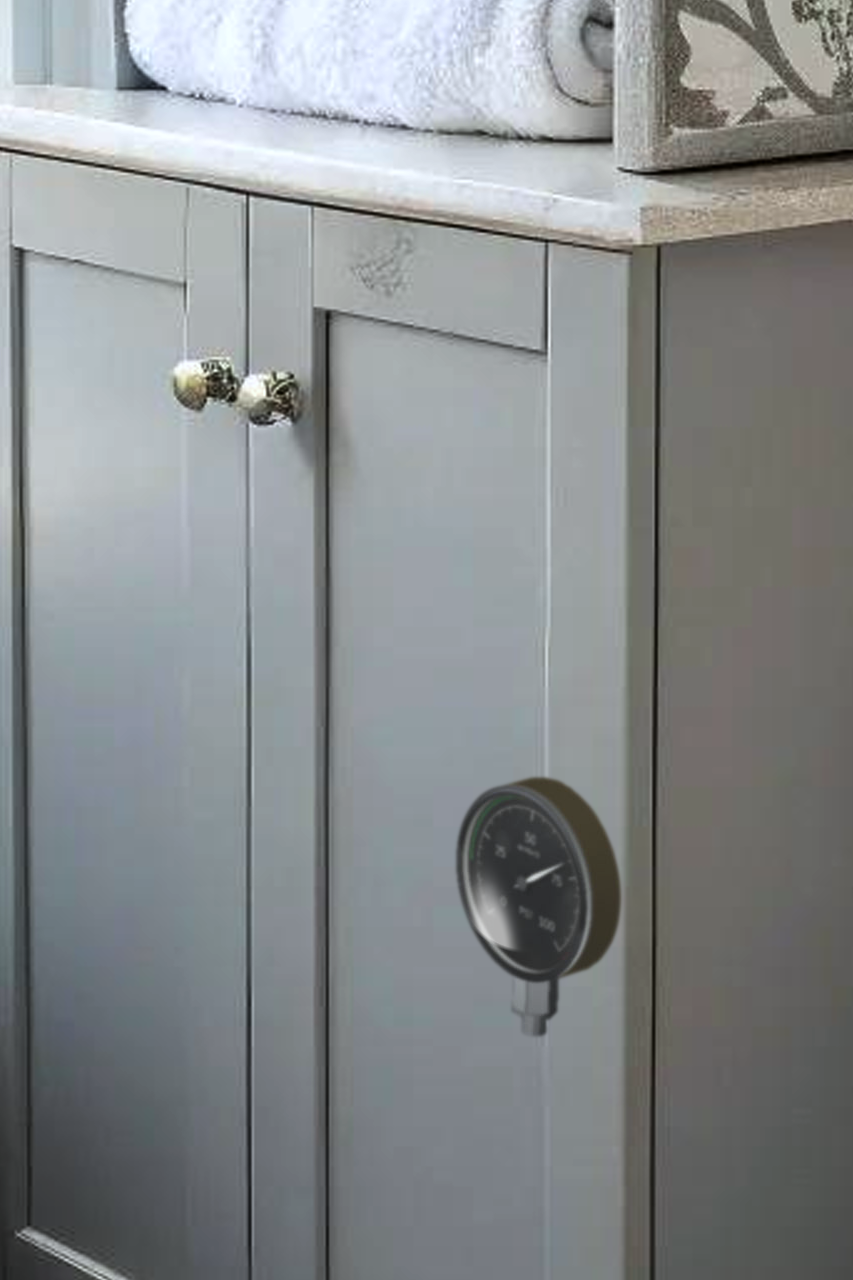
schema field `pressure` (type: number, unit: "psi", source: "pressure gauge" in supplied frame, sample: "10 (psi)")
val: 70 (psi)
